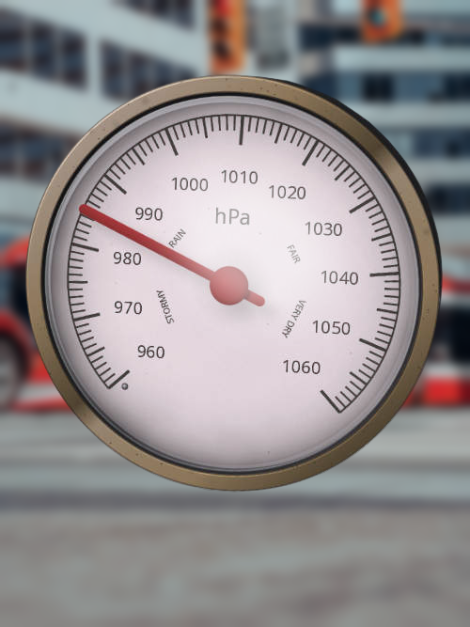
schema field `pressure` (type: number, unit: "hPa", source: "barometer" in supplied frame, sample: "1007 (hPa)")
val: 985 (hPa)
